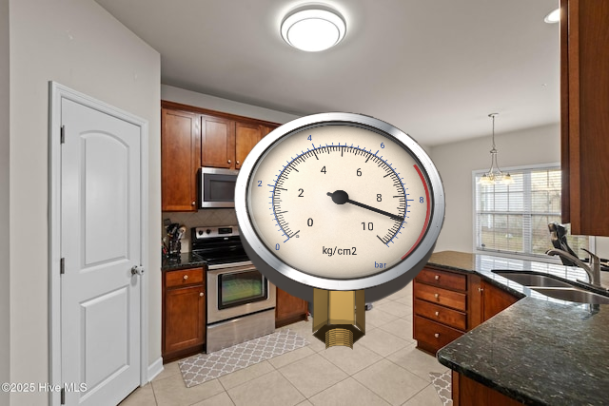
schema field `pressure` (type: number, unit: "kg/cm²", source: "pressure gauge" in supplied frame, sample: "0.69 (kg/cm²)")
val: 9 (kg/cm²)
